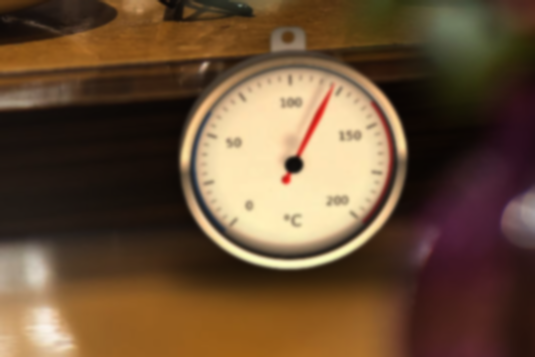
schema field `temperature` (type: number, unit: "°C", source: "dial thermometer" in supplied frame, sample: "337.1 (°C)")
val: 120 (°C)
